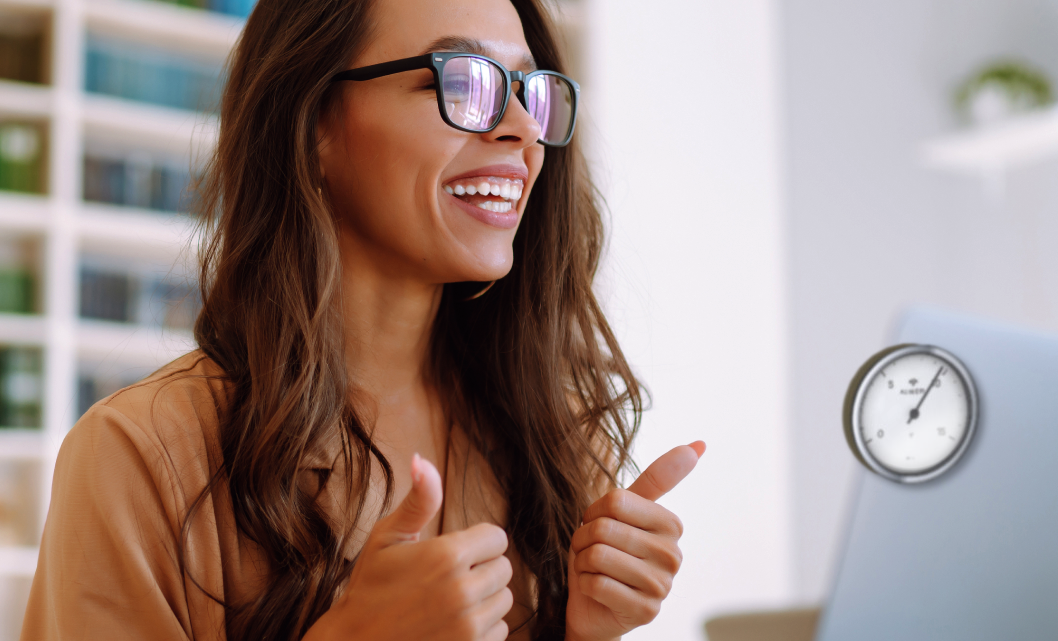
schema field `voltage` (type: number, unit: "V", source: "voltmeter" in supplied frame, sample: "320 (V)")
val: 9.5 (V)
